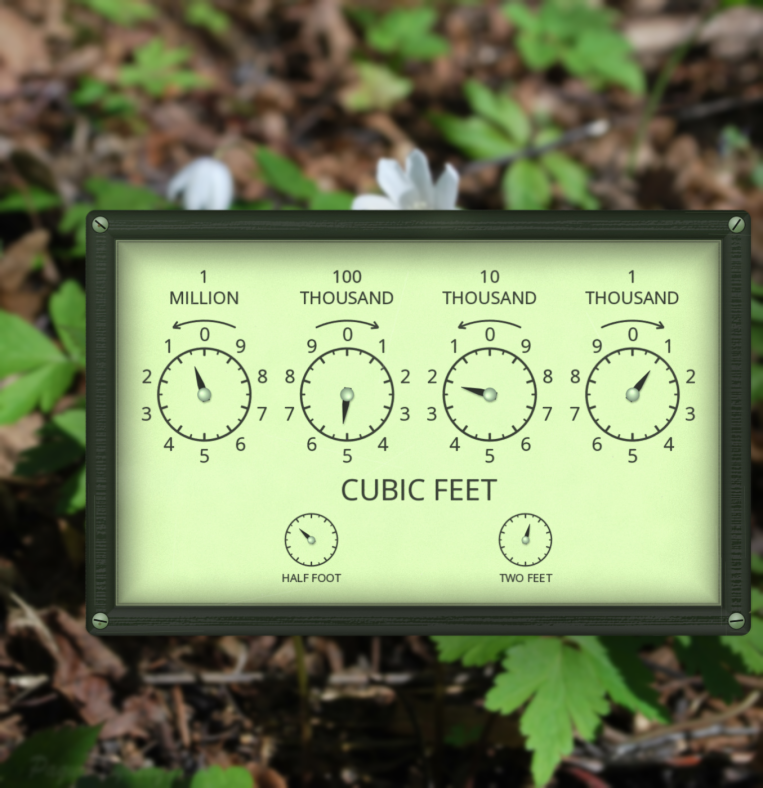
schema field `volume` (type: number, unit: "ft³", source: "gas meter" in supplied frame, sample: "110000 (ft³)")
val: 52100 (ft³)
